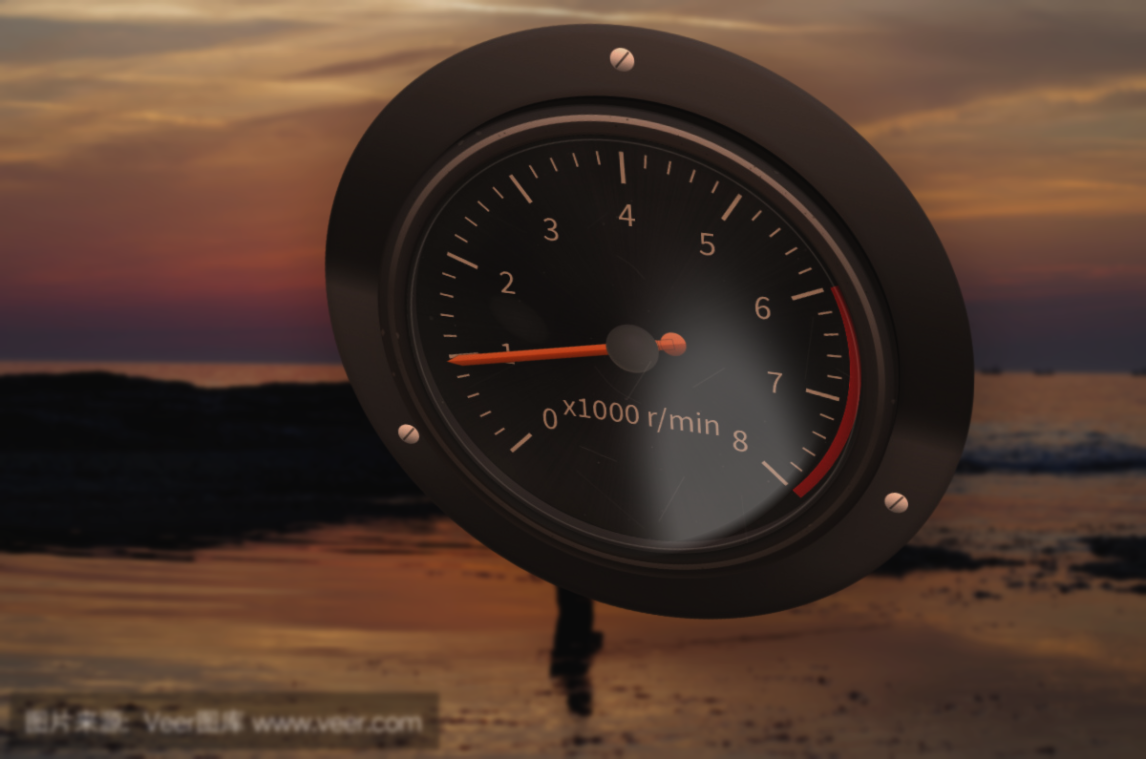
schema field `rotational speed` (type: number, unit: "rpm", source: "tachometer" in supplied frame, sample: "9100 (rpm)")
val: 1000 (rpm)
